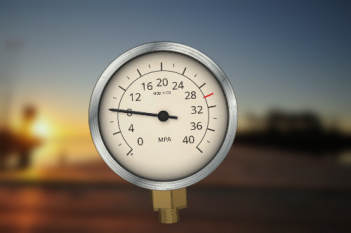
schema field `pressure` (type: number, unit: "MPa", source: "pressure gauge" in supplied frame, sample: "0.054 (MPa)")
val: 8 (MPa)
